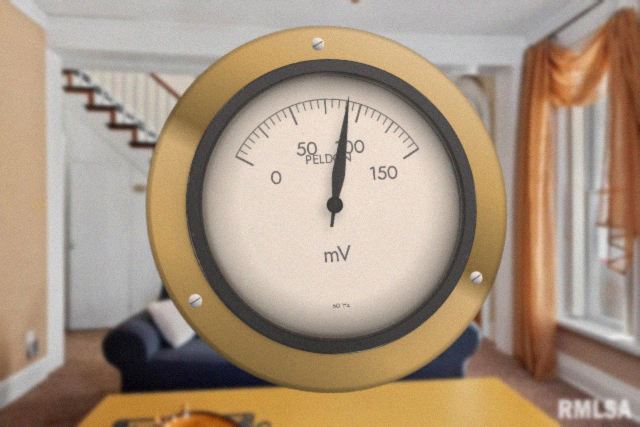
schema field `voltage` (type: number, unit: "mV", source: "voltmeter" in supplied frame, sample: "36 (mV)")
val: 90 (mV)
